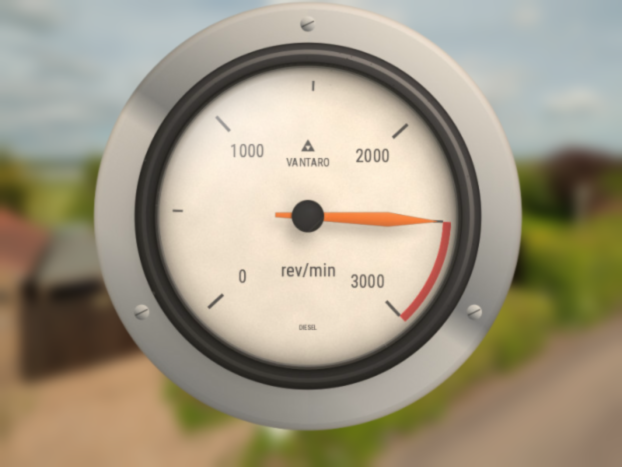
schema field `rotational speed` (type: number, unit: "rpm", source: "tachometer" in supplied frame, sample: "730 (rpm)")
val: 2500 (rpm)
